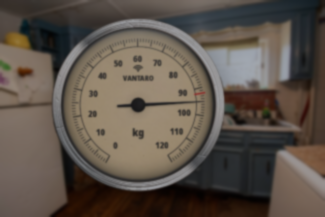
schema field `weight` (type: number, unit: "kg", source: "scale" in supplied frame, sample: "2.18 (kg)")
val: 95 (kg)
